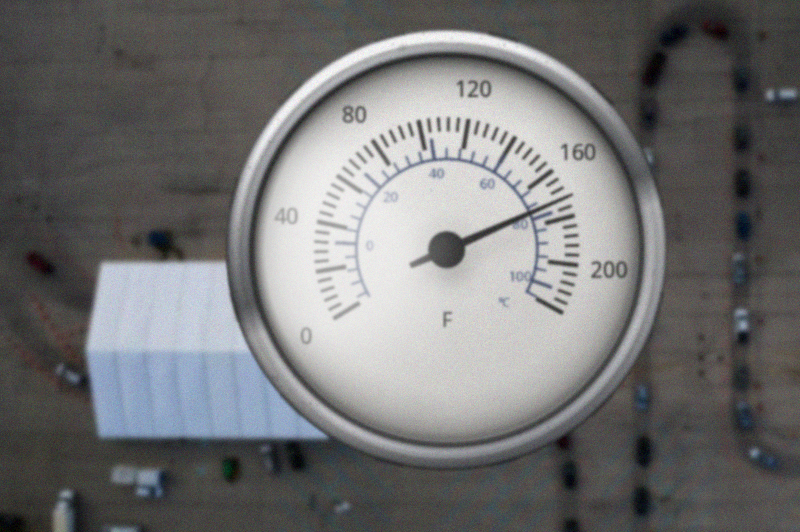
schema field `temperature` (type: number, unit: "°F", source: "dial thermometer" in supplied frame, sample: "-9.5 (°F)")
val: 172 (°F)
